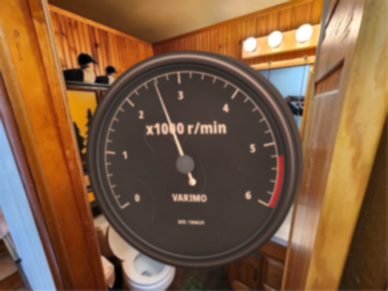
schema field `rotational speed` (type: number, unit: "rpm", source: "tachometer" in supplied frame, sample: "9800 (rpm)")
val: 2600 (rpm)
